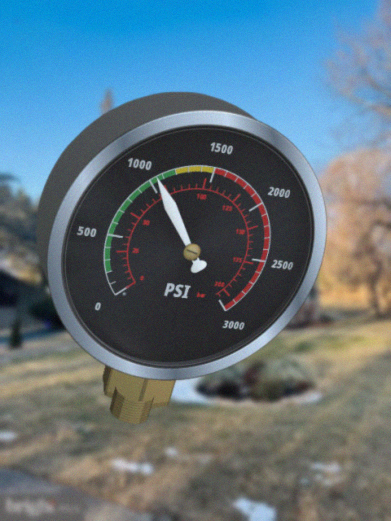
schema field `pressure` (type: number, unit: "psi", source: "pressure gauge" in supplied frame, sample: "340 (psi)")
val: 1050 (psi)
